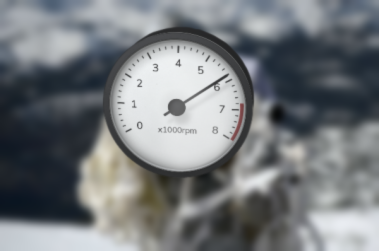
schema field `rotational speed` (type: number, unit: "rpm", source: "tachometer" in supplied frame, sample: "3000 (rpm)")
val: 5800 (rpm)
